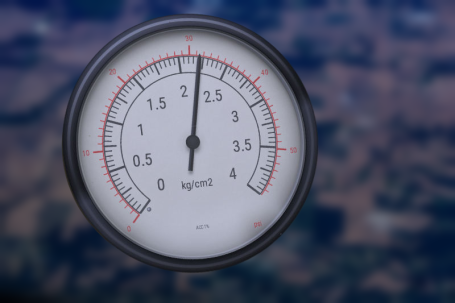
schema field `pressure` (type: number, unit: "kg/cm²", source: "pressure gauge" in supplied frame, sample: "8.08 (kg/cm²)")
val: 2.2 (kg/cm²)
